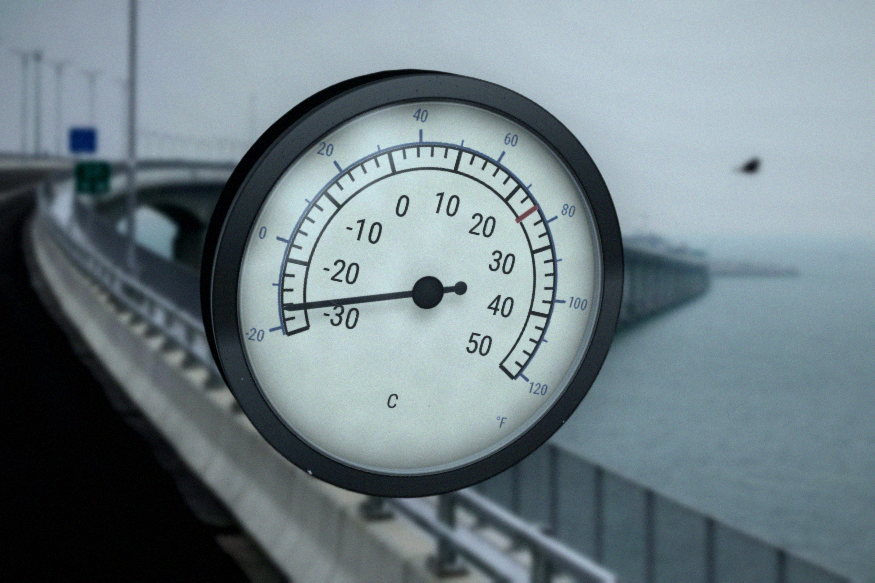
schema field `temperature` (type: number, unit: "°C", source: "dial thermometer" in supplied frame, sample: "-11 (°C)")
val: -26 (°C)
